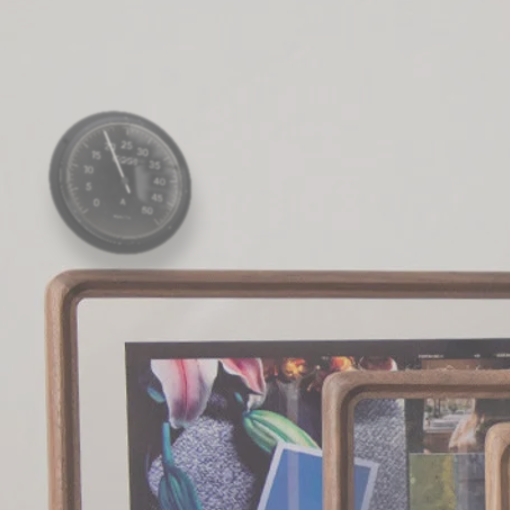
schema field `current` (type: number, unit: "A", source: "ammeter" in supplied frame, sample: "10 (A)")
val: 20 (A)
